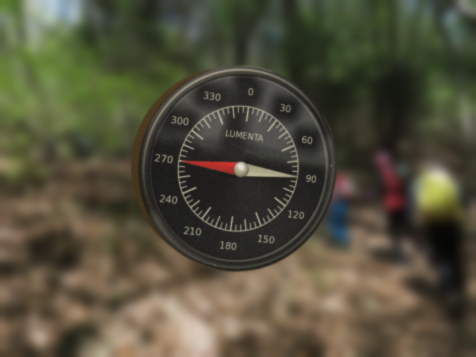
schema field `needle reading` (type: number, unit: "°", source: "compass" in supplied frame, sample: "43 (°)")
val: 270 (°)
